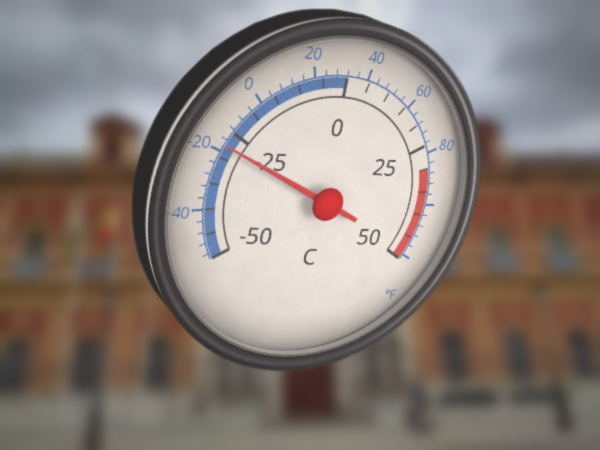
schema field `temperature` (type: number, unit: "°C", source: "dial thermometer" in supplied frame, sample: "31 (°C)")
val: -27.5 (°C)
